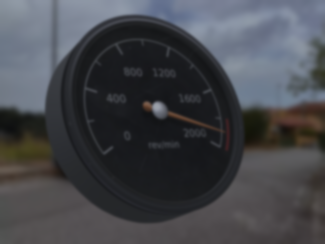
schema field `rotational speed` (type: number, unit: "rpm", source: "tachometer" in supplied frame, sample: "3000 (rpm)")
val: 1900 (rpm)
